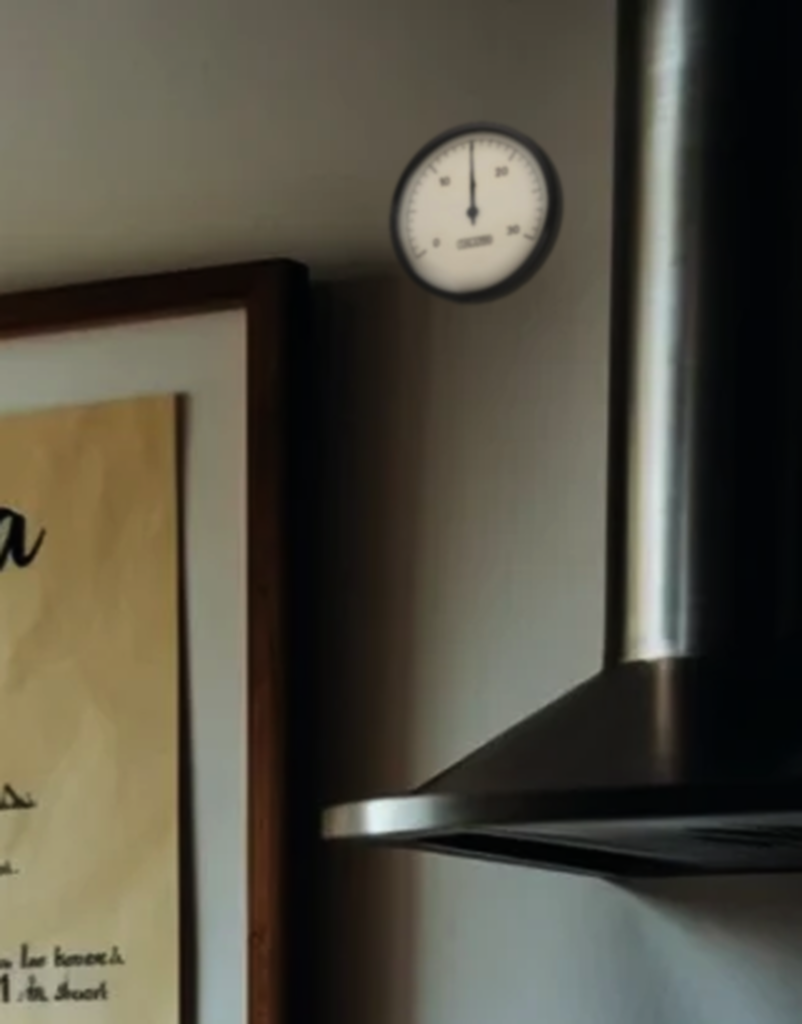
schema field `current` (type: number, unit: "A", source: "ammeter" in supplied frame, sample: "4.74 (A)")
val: 15 (A)
